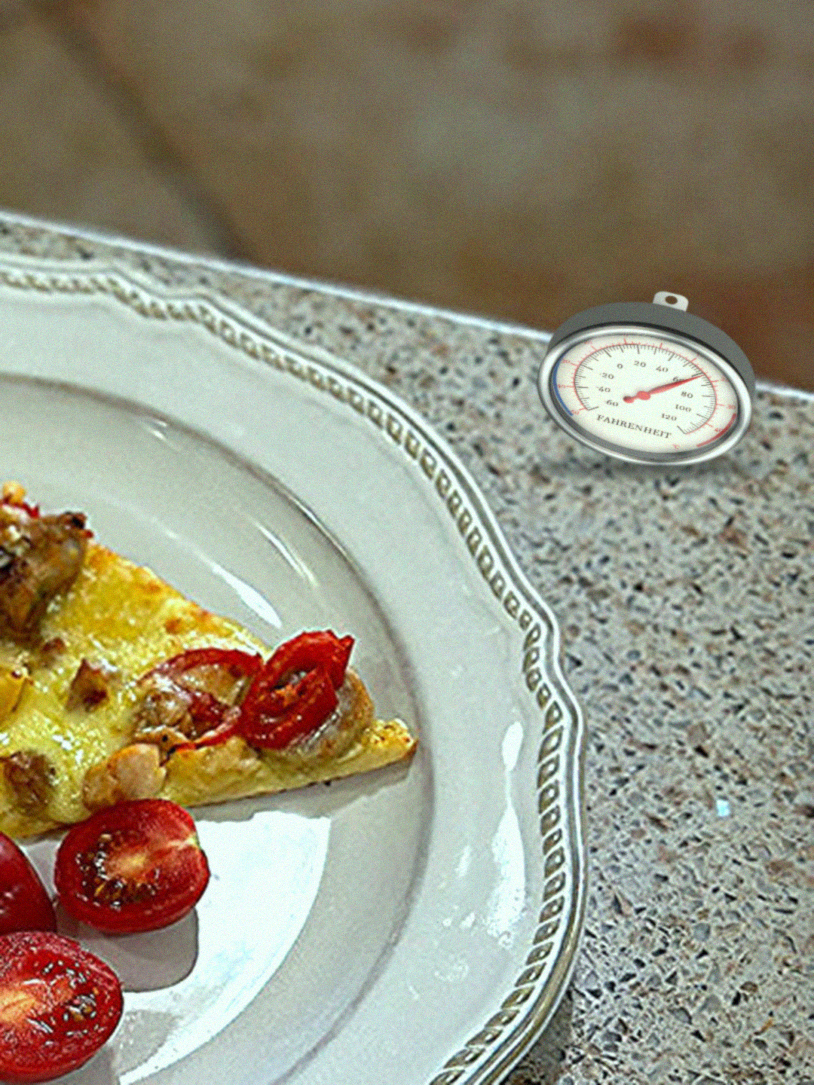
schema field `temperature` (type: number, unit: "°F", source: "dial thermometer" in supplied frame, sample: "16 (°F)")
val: 60 (°F)
